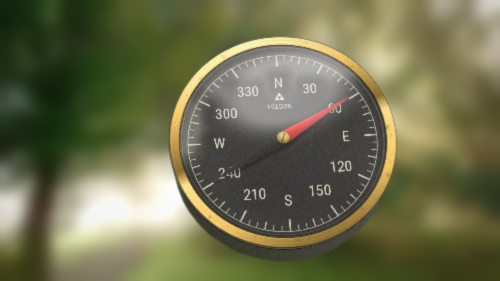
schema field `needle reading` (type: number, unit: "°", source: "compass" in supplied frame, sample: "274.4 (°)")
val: 60 (°)
